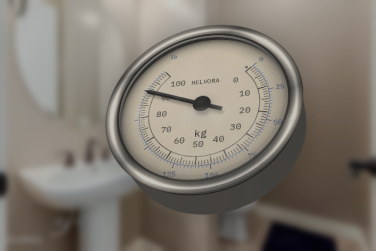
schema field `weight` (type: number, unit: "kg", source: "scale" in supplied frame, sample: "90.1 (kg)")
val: 90 (kg)
